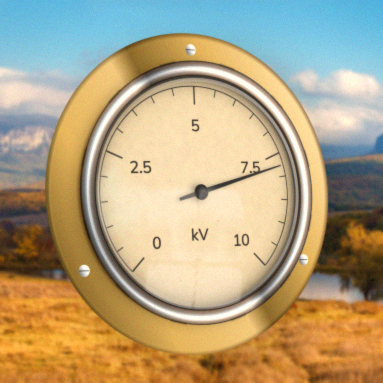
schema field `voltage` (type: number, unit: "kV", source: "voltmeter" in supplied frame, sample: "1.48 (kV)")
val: 7.75 (kV)
